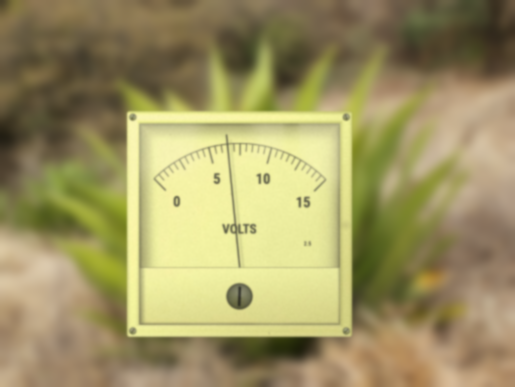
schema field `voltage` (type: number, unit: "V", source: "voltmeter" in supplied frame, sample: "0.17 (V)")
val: 6.5 (V)
